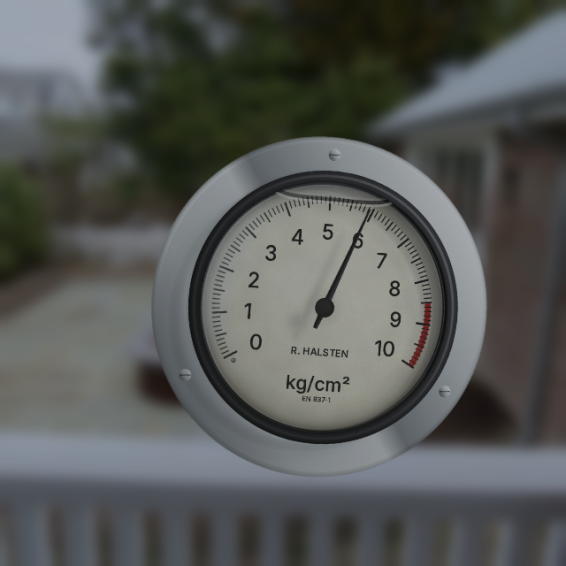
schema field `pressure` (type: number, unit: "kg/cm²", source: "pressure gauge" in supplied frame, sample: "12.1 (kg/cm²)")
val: 5.9 (kg/cm²)
